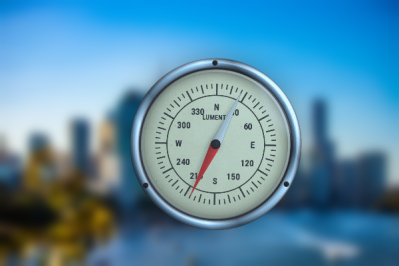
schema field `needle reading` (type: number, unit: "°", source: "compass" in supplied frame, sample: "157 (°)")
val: 205 (°)
